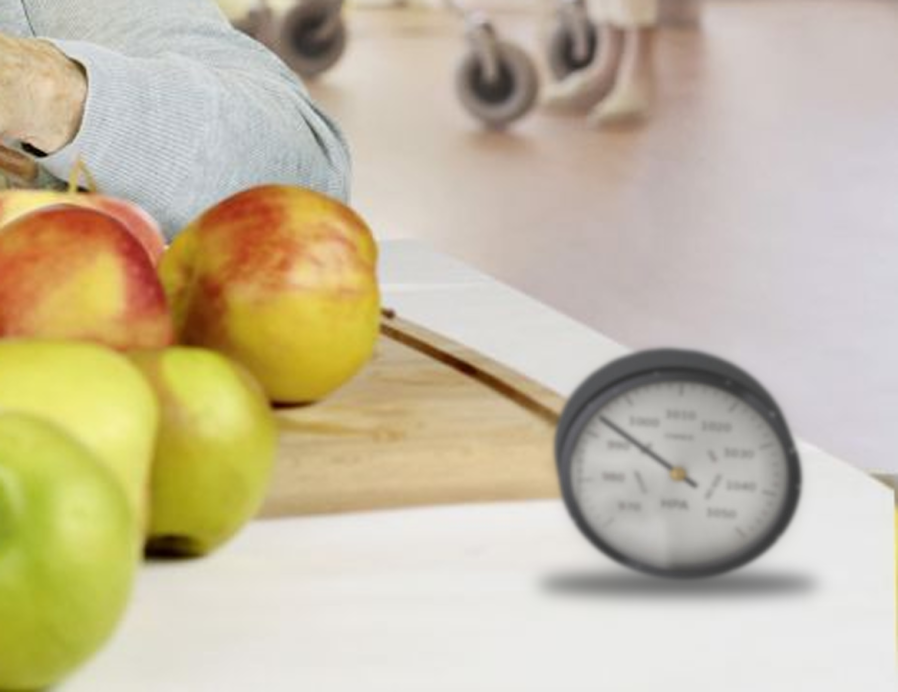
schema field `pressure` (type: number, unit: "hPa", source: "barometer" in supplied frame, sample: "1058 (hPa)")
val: 994 (hPa)
